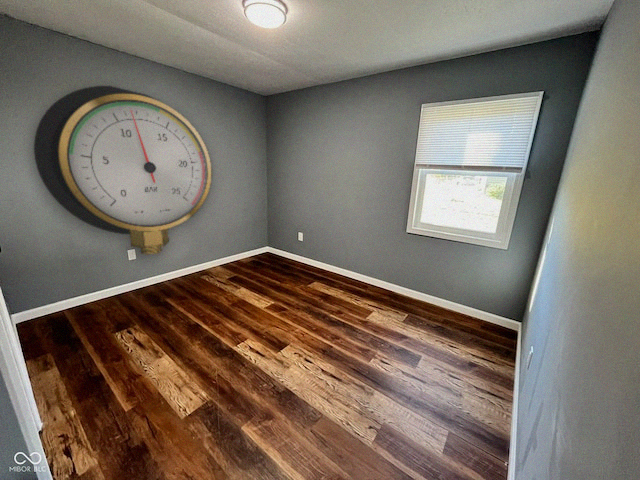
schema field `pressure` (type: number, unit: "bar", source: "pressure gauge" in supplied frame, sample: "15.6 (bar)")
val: 11.5 (bar)
